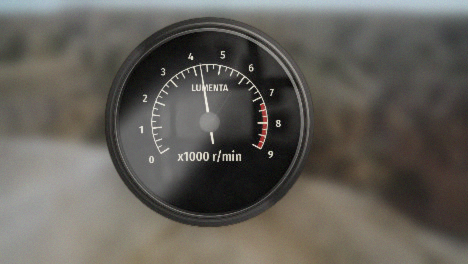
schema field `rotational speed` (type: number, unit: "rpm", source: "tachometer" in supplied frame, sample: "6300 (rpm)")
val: 4250 (rpm)
